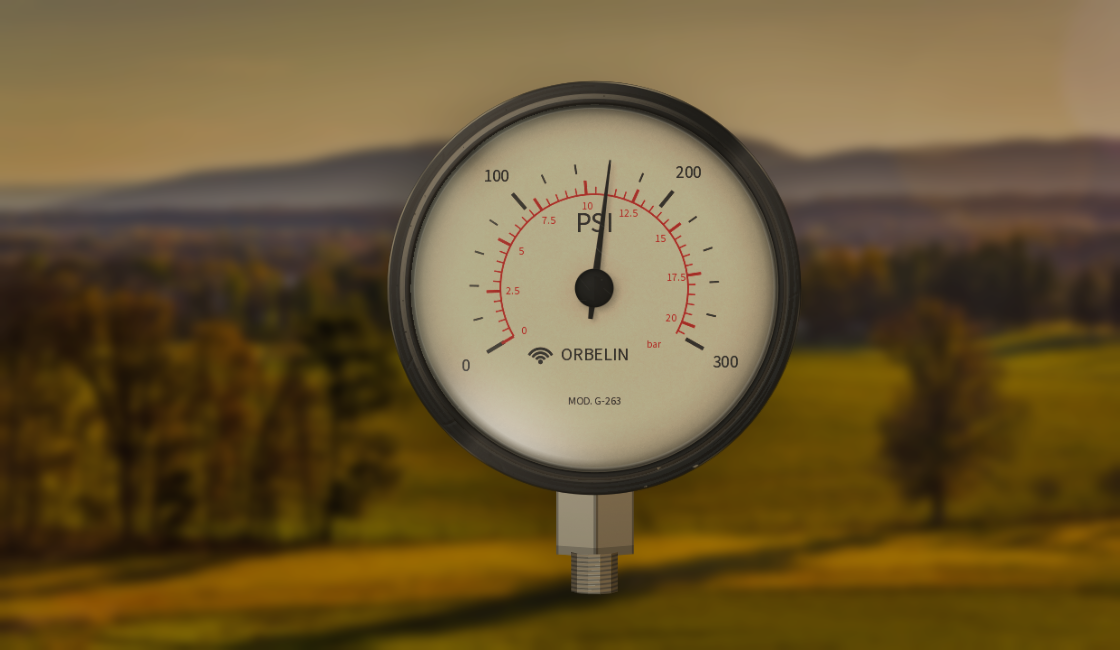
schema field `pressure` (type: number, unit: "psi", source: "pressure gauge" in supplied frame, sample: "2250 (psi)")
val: 160 (psi)
